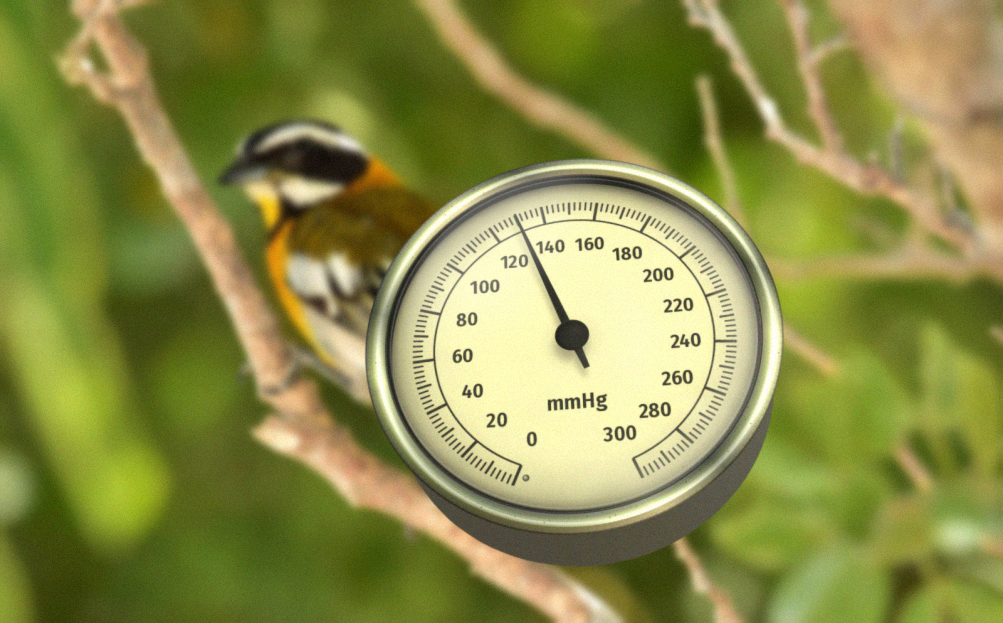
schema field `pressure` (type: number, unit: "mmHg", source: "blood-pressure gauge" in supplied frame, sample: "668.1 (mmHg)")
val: 130 (mmHg)
